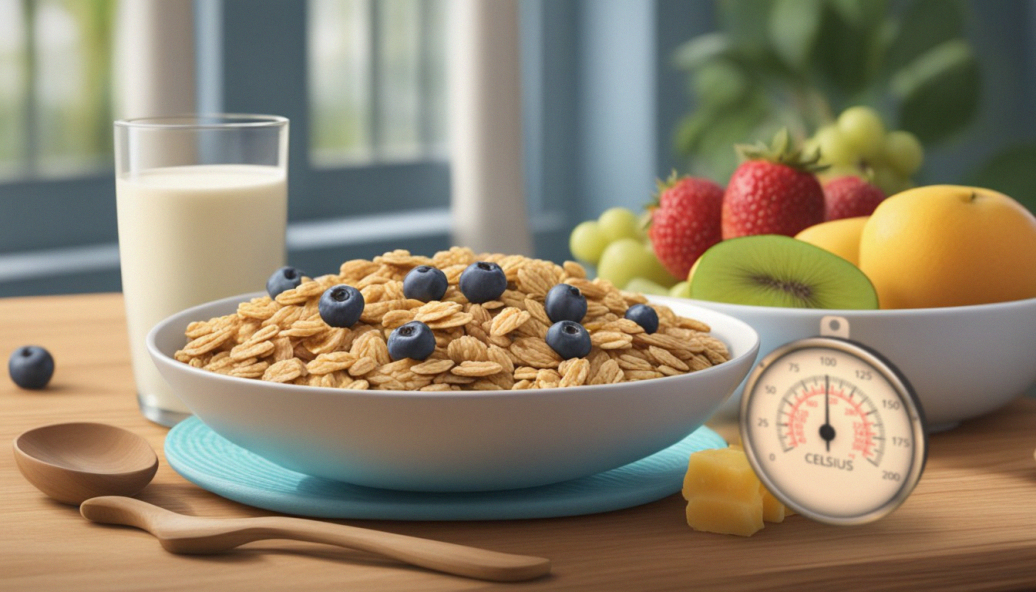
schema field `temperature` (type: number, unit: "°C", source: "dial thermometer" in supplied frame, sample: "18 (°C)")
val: 100 (°C)
